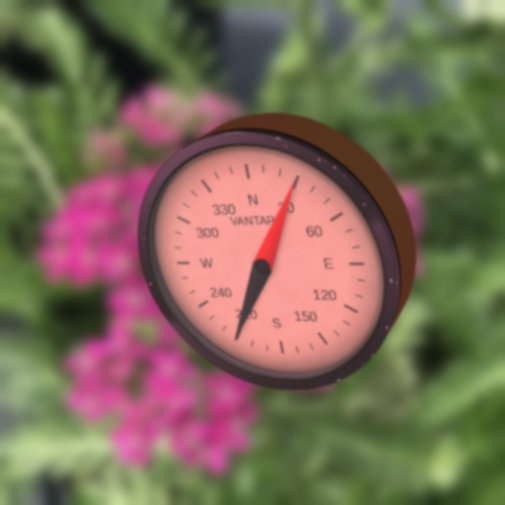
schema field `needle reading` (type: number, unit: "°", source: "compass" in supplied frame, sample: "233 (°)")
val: 30 (°)
